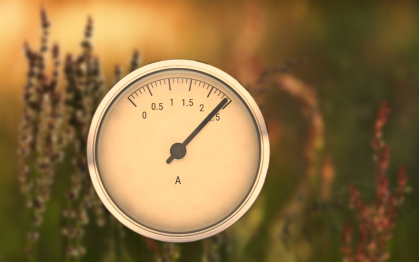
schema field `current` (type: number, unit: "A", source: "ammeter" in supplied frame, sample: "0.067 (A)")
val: 2.4 (A)
